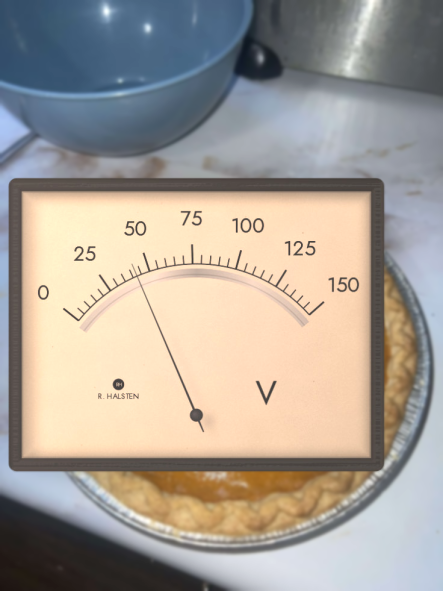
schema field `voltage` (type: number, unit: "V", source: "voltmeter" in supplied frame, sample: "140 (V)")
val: 42.5 (V)
